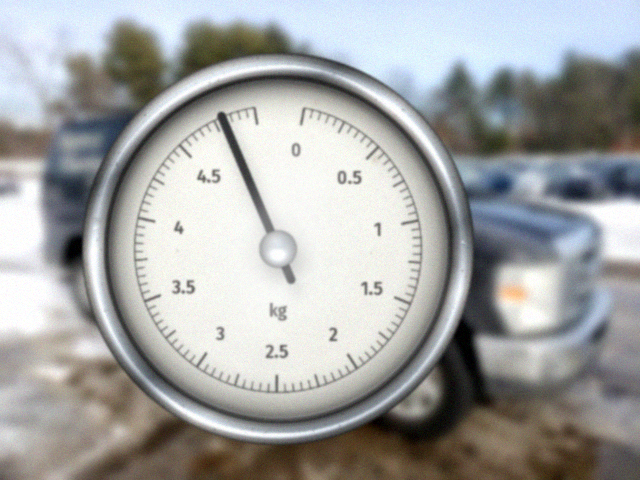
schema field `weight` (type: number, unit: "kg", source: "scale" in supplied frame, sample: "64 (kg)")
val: 4.8 (kg)
